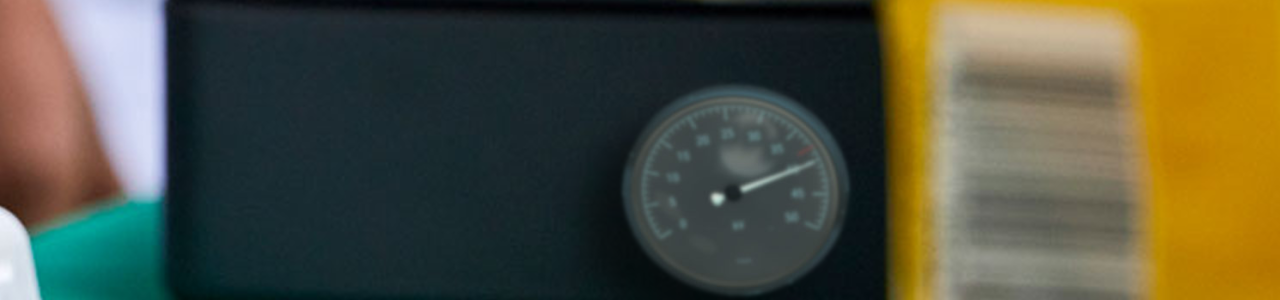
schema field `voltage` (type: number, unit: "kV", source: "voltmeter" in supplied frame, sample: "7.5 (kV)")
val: 40 (kV)
